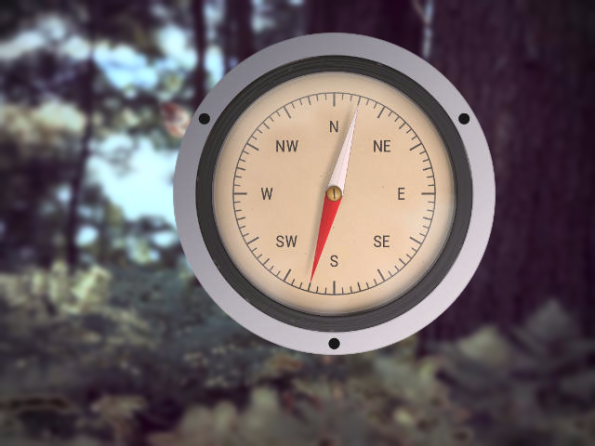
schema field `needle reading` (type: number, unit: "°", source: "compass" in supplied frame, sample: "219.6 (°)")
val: 195 (°)
